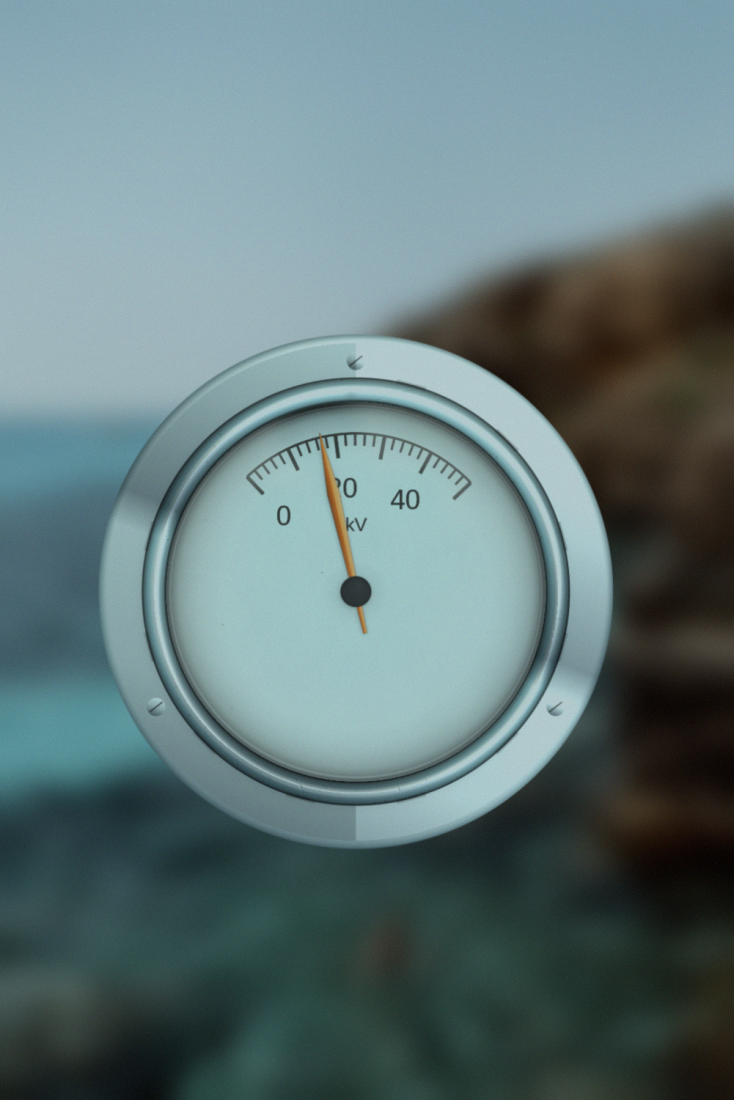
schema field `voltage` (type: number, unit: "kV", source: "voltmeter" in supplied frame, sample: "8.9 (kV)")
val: 17 (kV)
